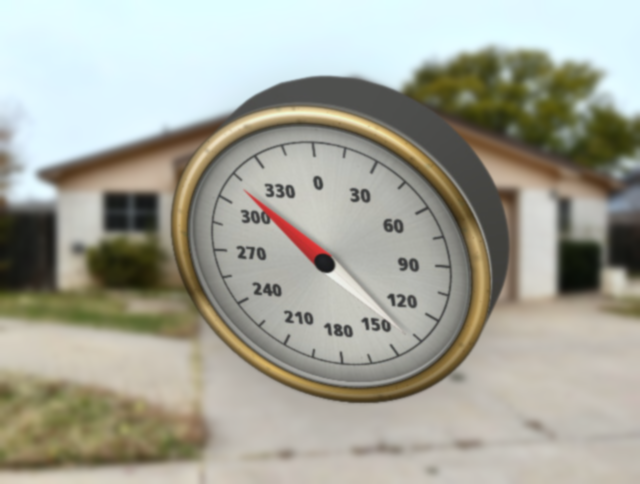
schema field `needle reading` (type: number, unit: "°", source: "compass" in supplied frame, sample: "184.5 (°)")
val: 315 (°)
